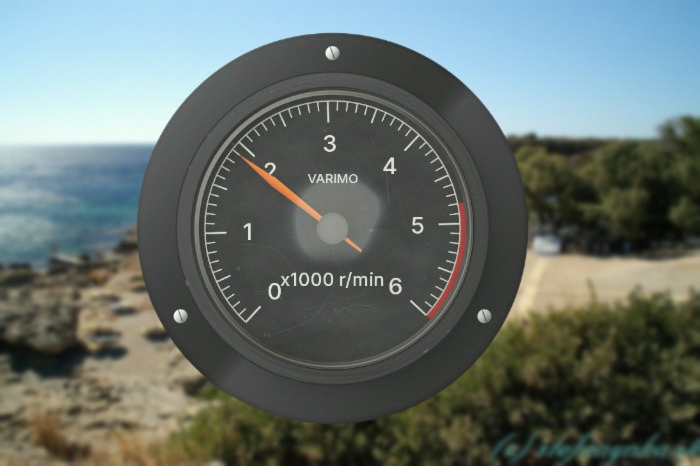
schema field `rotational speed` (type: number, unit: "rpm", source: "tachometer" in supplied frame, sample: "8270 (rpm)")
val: 1900 (rpm)
